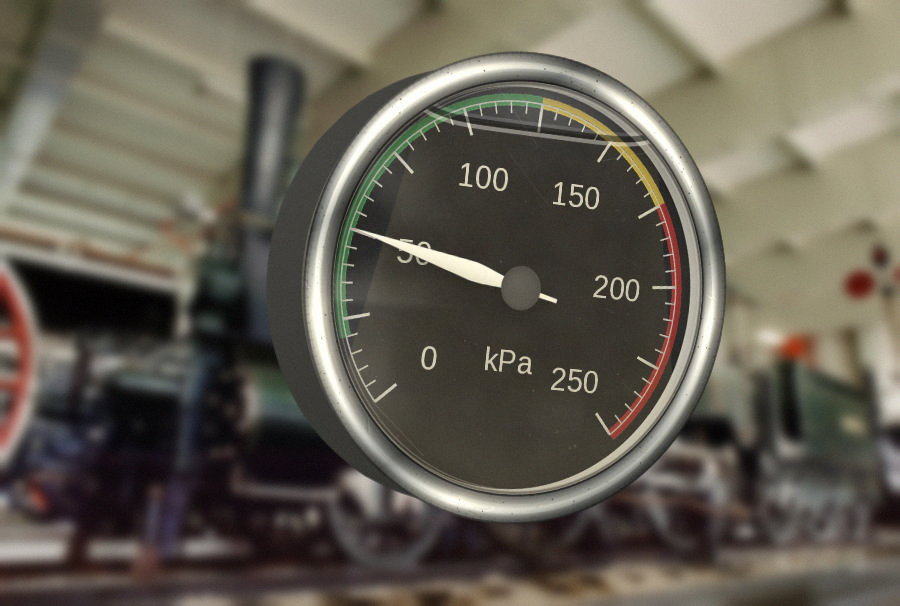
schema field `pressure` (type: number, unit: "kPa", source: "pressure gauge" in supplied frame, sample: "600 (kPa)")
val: 50 (kPa)
